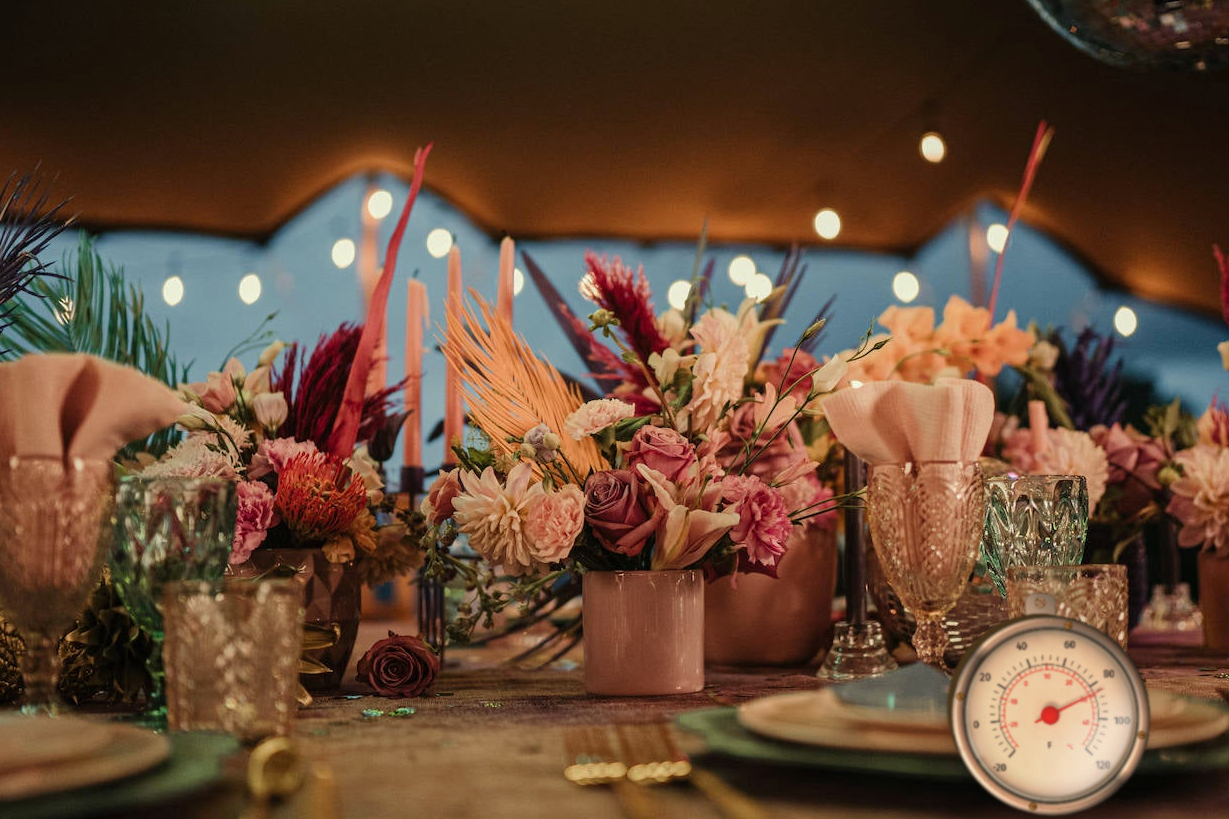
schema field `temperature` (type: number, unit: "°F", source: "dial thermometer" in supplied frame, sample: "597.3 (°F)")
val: 84 (°F)
